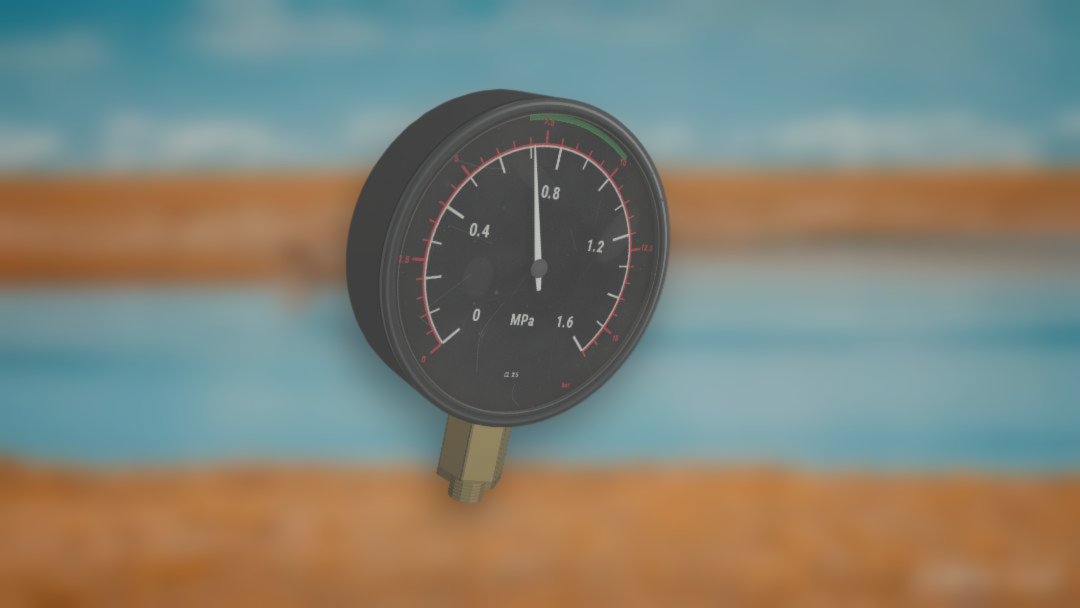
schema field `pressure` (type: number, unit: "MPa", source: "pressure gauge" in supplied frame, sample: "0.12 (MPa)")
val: 0.7 (MPa)
